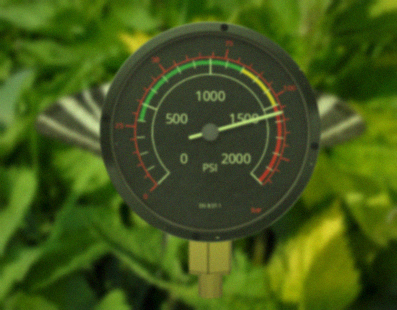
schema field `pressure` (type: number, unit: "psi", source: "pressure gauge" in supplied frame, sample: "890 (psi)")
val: 1550 (psi)
